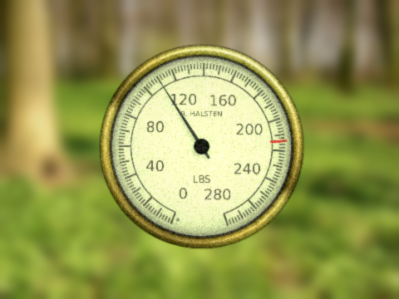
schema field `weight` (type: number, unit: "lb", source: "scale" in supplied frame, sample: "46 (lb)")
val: 110 (lb)
